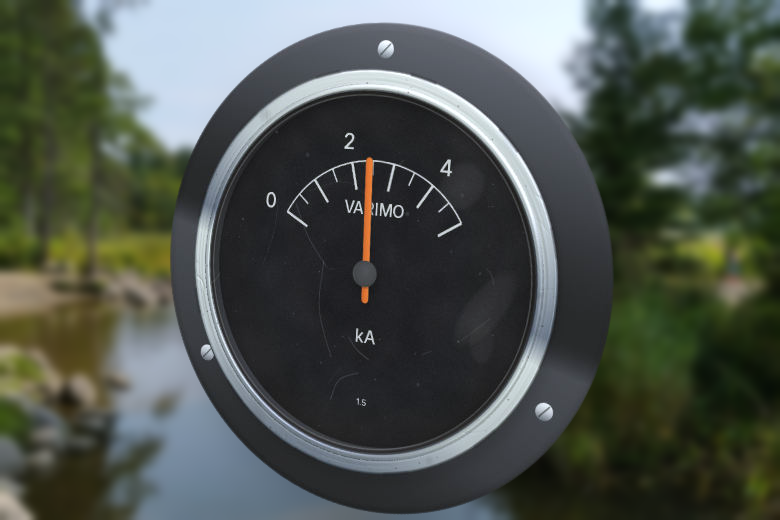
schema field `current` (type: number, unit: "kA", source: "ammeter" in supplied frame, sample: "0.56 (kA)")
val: 2.5 (kA)
